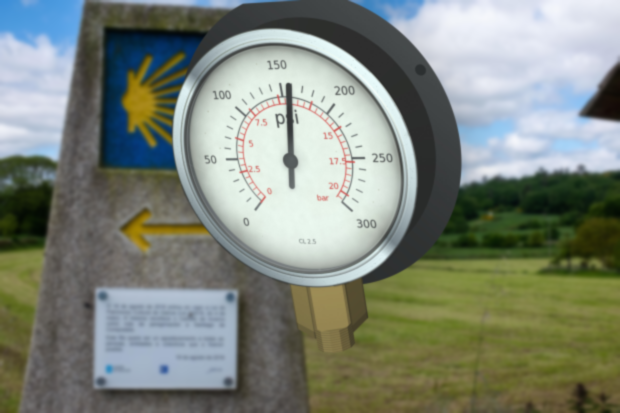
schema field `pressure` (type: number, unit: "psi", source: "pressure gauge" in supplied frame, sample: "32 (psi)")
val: 160 (psi)
